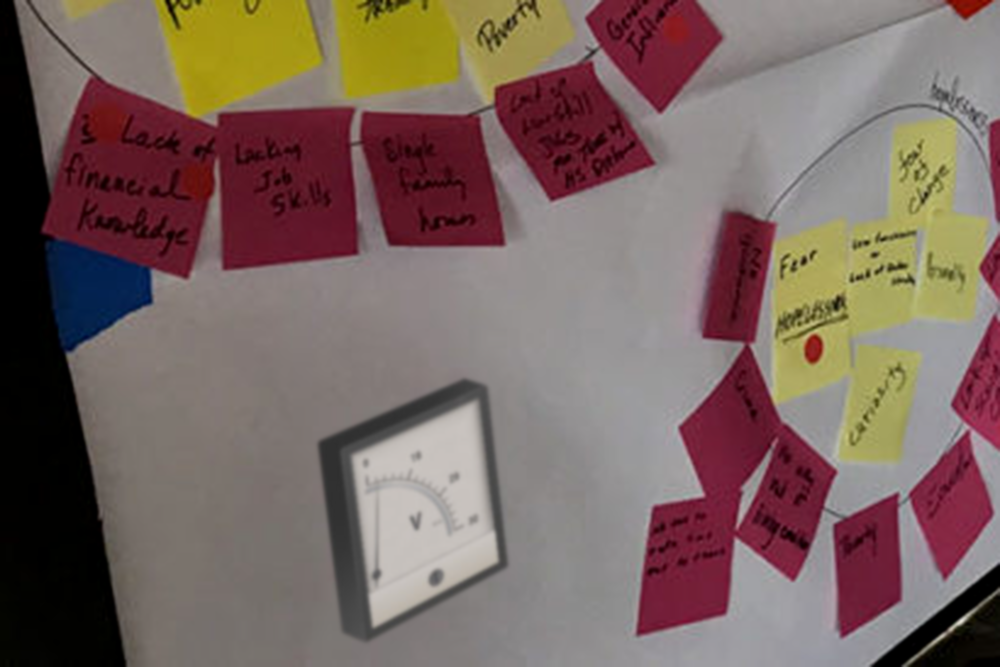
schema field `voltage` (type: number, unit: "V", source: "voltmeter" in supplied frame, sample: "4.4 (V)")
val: 2 (V)
